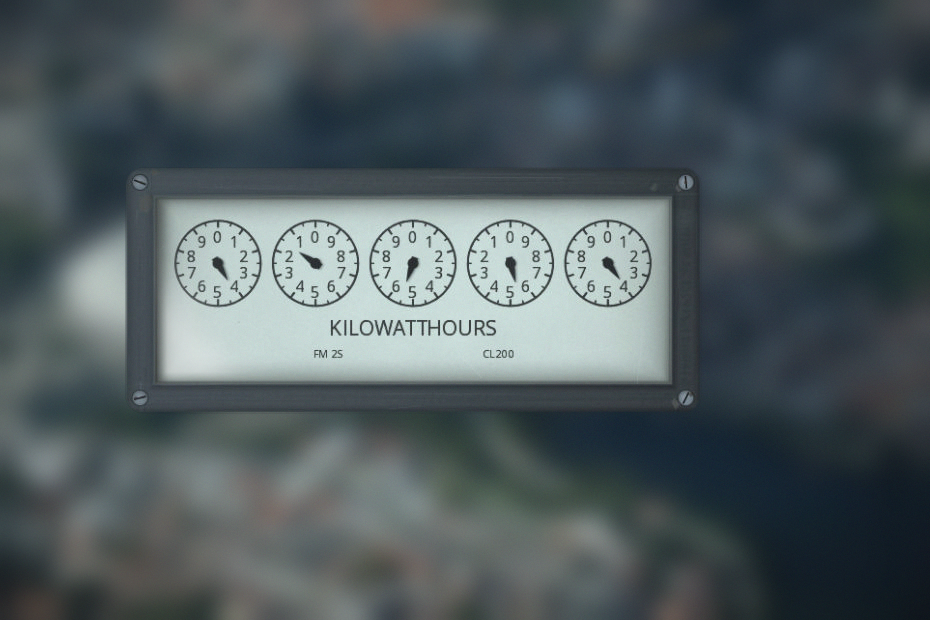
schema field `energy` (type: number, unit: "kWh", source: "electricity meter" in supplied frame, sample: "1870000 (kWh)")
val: 41554 (kWh)
